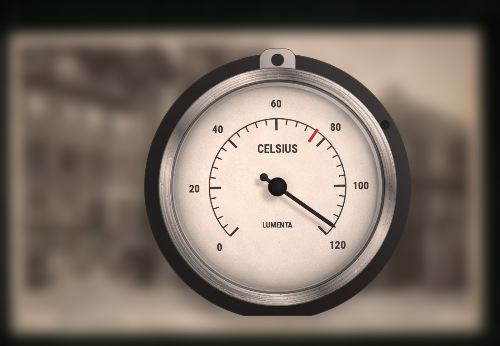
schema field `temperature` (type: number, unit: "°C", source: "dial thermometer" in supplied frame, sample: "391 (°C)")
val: 116 (°C)
